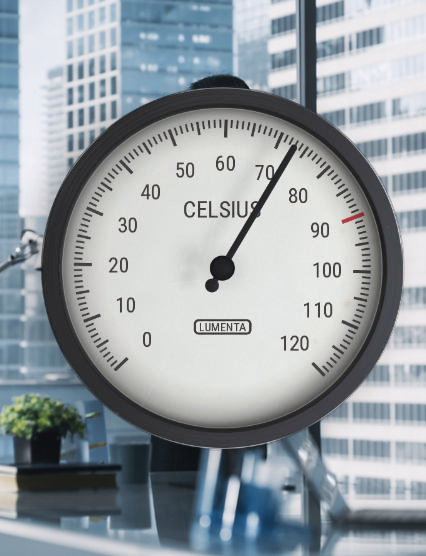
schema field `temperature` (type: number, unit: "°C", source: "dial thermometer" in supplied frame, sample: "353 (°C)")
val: 73 (°C)
